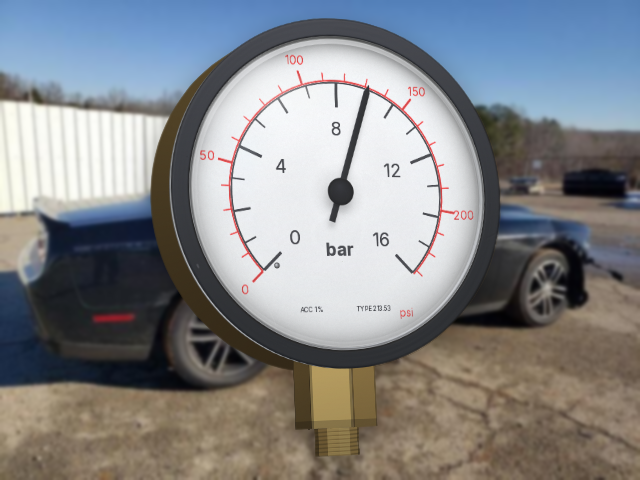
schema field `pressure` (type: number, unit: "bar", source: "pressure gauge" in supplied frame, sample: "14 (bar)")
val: 9 (bar)
